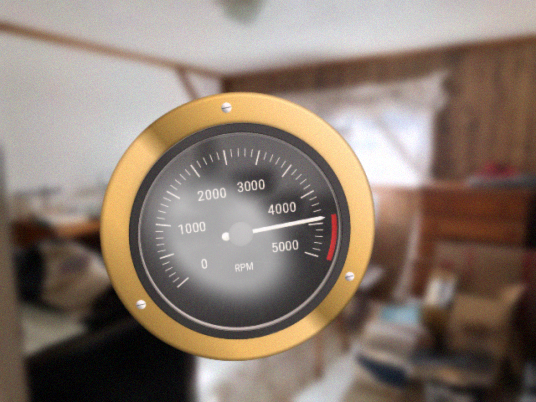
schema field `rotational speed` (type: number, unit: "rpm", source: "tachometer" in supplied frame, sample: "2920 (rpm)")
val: 4400 (rpm)
